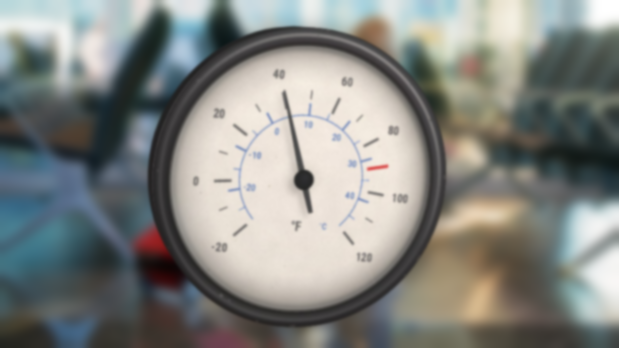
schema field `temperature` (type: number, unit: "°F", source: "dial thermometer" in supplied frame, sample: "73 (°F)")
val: 40 (°F)
